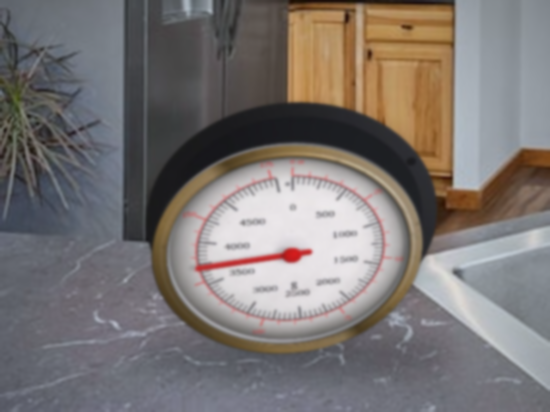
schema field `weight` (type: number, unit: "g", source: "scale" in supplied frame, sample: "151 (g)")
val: 3750 (g)
